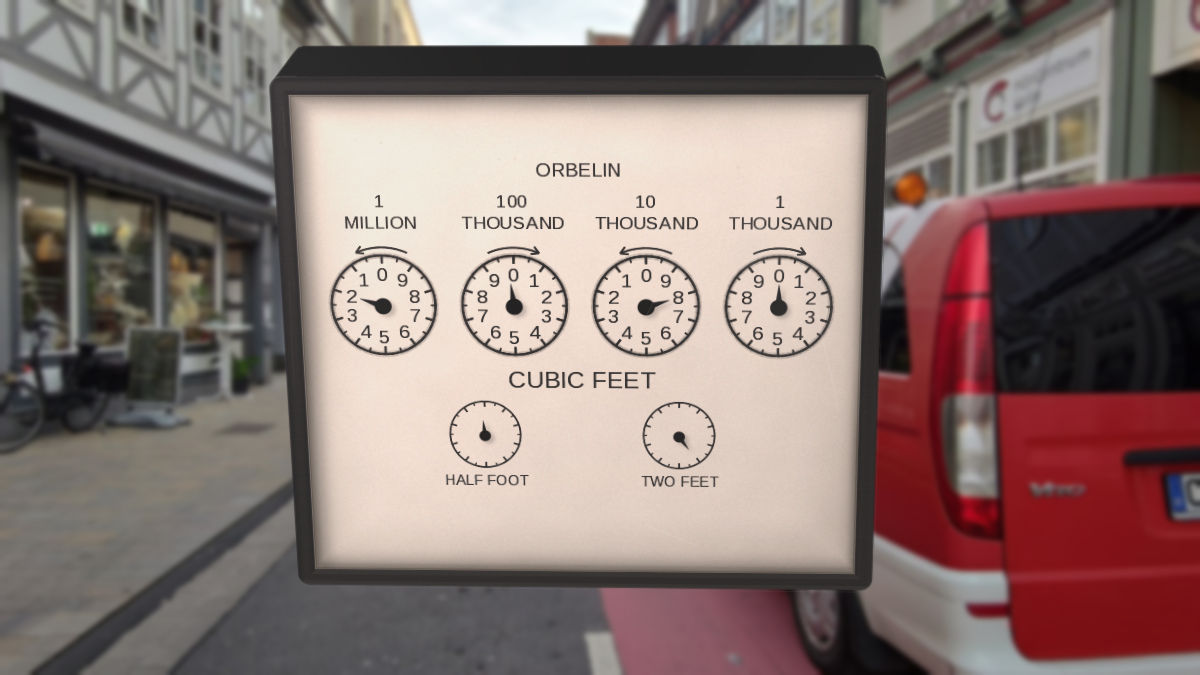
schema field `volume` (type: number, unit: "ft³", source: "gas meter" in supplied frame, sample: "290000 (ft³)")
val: 198000 (ft³)
